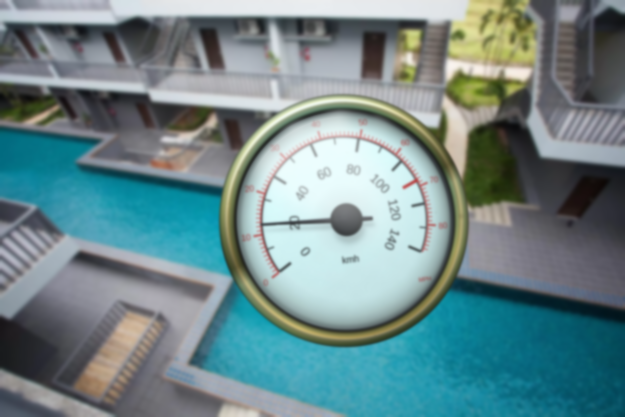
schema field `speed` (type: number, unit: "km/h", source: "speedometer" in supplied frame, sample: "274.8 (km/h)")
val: 20 (km/h)
